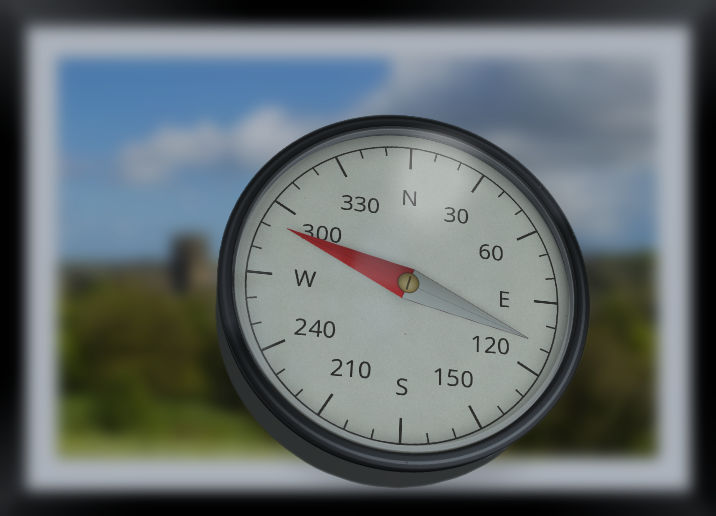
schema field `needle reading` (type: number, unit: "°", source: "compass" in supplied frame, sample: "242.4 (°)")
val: 290 (°)
